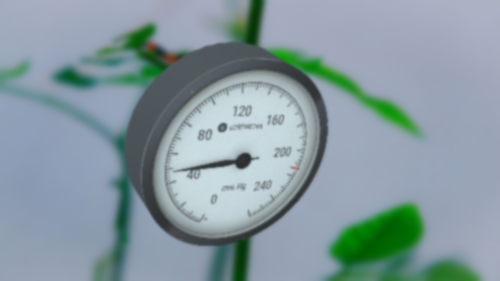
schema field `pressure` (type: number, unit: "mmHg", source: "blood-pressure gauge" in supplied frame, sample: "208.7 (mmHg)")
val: 50 (mmHg)
